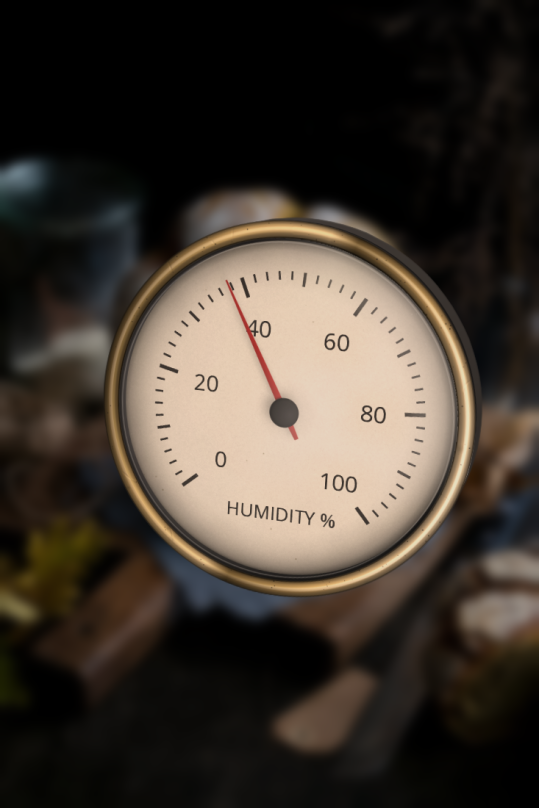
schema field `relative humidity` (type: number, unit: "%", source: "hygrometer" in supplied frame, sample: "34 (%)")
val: 38 (%)
